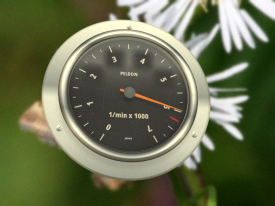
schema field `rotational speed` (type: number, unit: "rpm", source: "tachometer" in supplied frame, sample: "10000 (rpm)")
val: 6000 (rpm)
